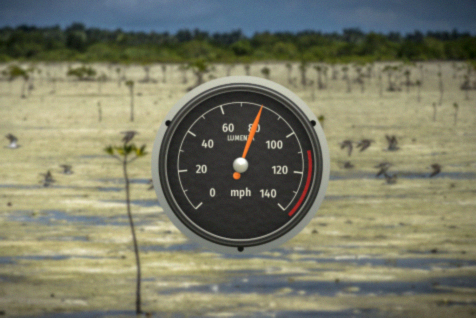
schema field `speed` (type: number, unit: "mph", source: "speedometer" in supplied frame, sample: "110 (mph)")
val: 80 (mph)
